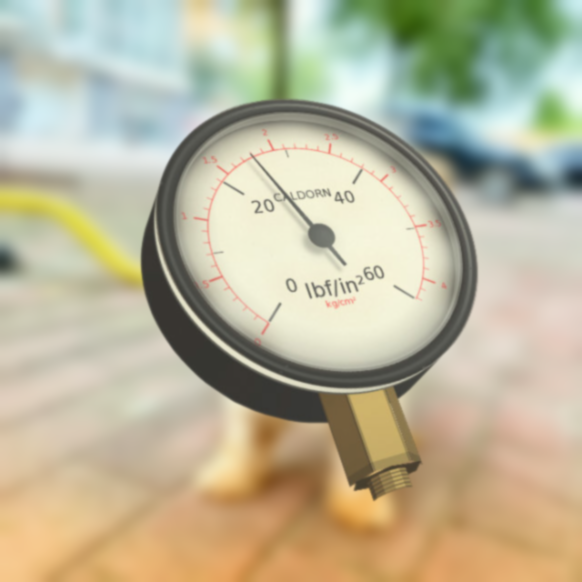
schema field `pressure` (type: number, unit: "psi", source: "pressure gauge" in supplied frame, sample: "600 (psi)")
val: 25 (psi)
